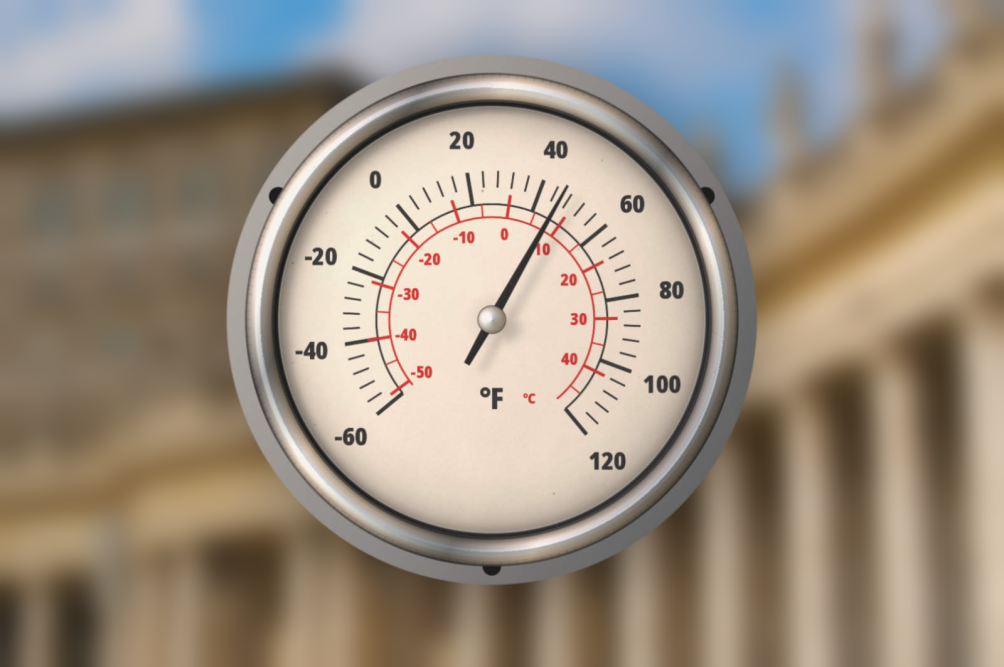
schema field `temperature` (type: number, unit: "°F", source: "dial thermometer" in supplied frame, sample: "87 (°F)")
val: 46 (°F)
